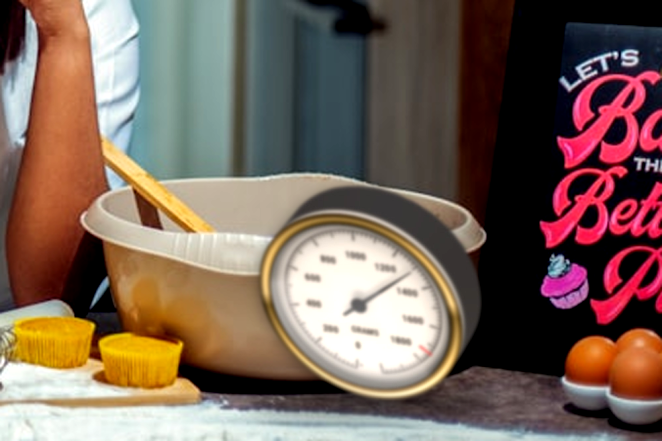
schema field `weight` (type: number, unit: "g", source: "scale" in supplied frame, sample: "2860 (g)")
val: 1300 (g)
